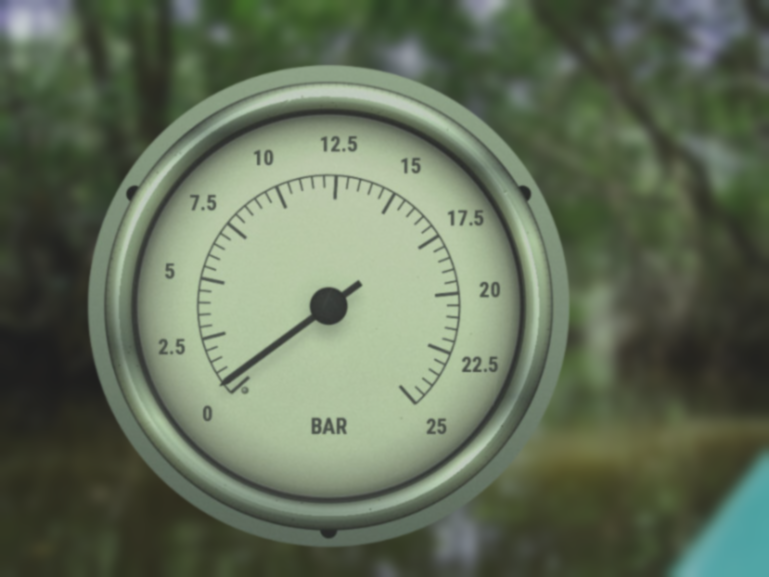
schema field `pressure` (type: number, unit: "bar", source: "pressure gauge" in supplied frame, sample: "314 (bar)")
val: 0.5 (bar)
